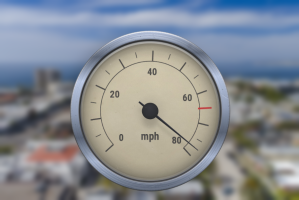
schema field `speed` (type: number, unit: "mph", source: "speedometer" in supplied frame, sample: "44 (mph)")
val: 77.5 (mph)
